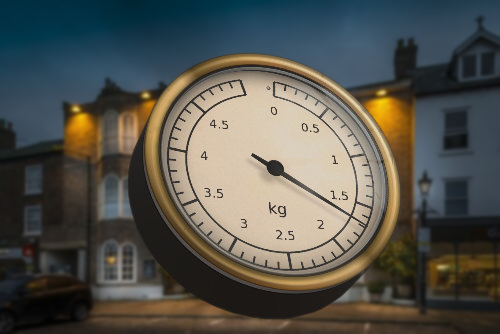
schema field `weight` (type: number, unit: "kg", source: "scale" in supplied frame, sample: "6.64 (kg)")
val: 1.7 (kg)
